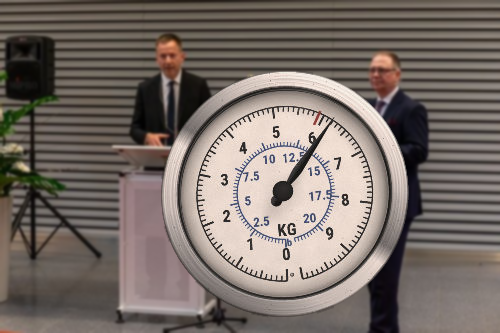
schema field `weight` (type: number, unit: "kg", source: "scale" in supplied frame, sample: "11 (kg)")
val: 6.2 (kg)
